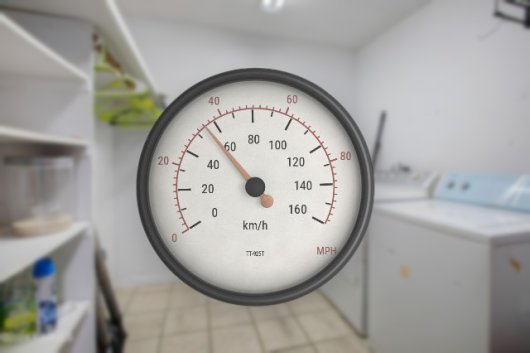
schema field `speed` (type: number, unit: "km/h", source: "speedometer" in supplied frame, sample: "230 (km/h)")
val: 55 (km/h)
